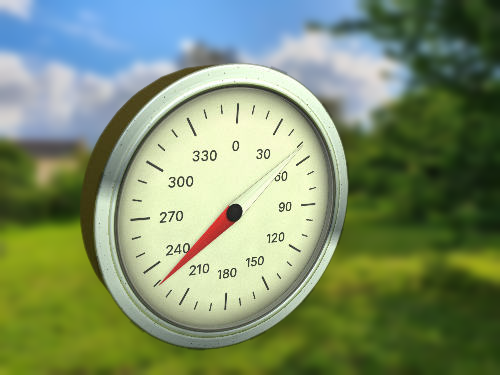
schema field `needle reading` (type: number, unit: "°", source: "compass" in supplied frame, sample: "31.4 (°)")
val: 230 (°)
